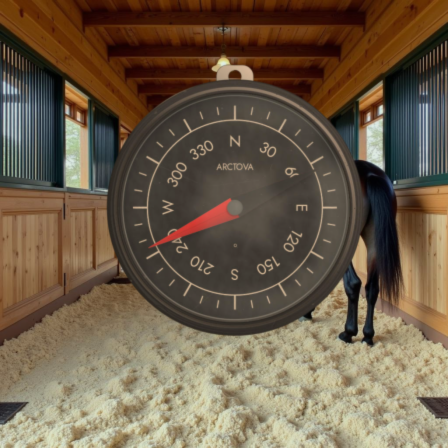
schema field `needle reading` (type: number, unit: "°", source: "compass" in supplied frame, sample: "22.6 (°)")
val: 245 (°)
